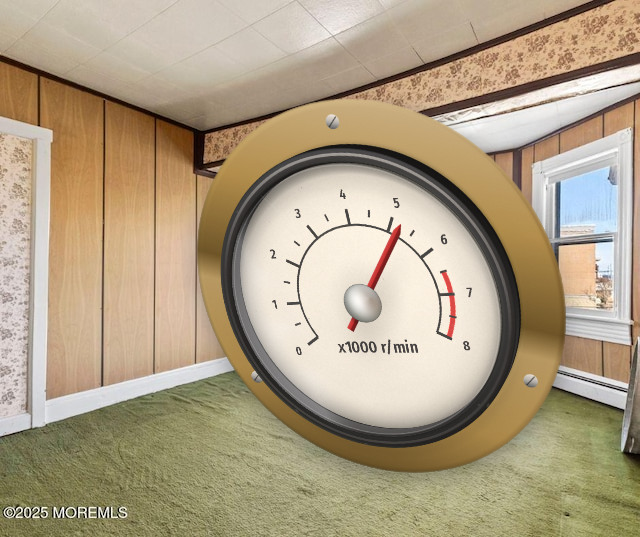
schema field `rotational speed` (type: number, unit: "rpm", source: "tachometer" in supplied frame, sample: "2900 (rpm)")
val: 5250 (rpm)
